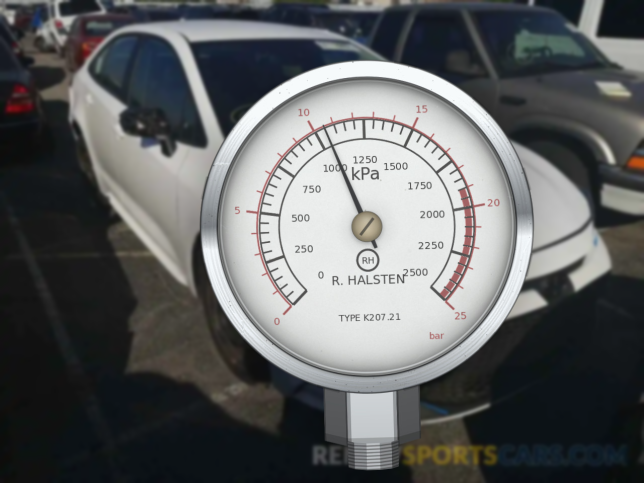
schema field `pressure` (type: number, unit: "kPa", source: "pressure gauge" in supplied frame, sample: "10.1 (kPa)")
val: 1050 (kPa)
